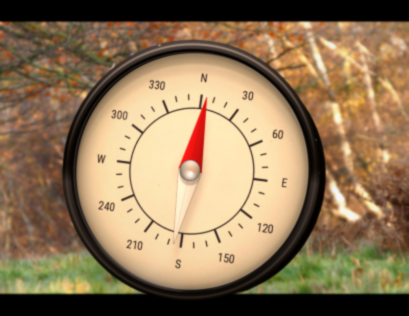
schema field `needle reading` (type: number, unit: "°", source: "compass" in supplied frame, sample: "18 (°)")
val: 5 (°)
